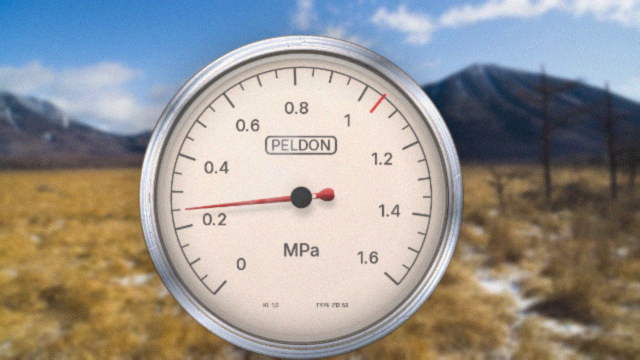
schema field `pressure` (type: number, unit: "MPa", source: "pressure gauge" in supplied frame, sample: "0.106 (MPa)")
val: 0.25 (MPa)
